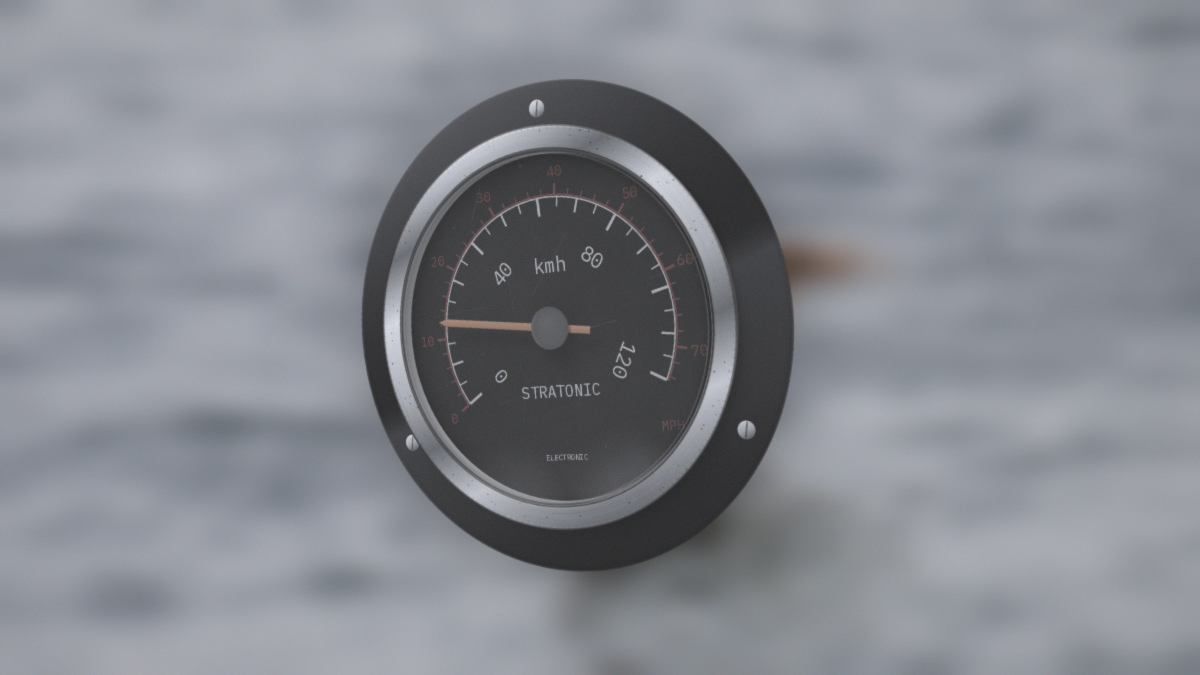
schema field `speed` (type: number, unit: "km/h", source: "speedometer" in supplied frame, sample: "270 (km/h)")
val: 20 (km/h)
